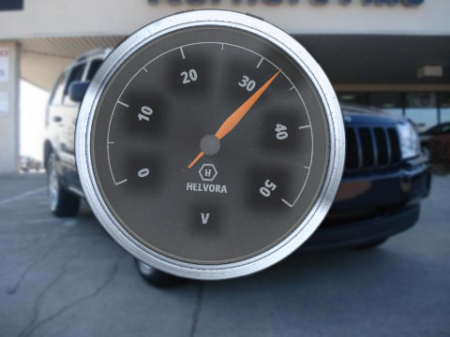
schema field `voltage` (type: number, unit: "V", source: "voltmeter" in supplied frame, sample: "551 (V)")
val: 32.5 (V)
